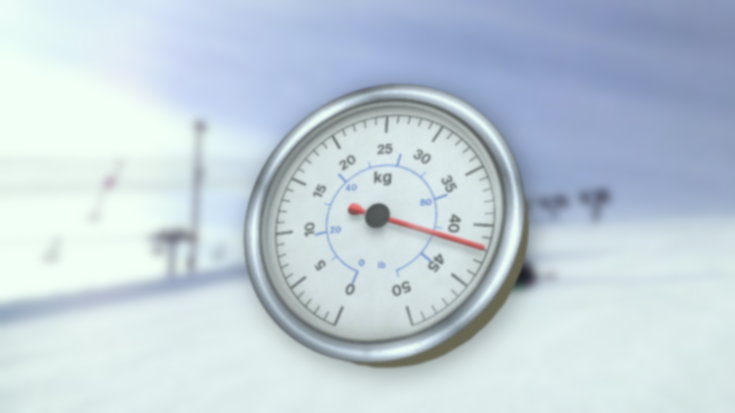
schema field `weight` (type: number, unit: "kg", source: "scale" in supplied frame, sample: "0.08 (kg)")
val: 42 (kg)
